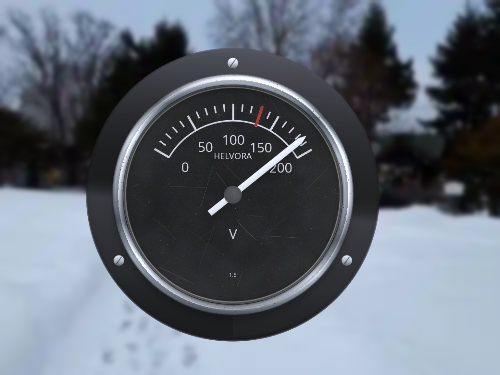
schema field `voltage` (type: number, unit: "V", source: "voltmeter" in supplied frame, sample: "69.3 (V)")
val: 185 (V)
